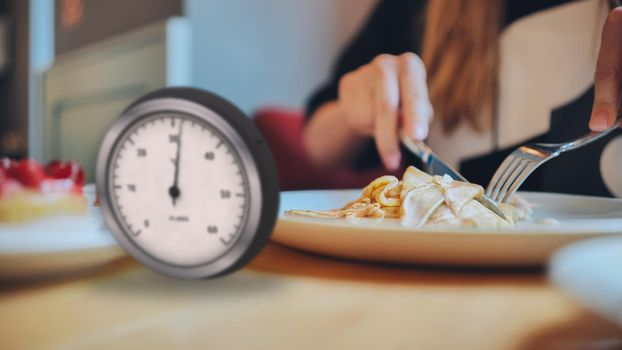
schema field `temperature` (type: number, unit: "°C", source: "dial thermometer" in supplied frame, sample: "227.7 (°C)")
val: 32 (°C)
